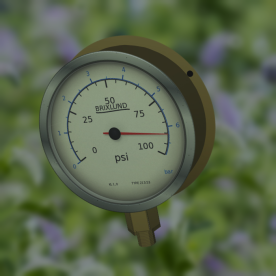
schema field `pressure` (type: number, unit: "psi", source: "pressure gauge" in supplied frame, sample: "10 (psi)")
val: 90 (psi)
